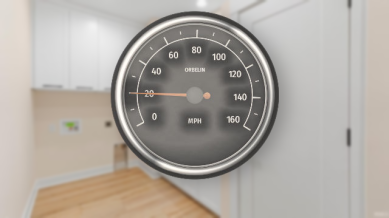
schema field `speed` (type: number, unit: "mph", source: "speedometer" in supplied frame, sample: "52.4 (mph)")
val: 20 (mph)
